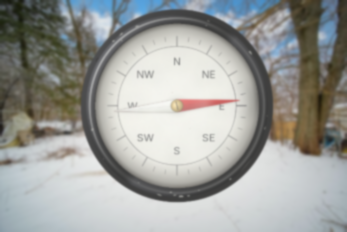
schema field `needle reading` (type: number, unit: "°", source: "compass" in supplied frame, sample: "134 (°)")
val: 85 (°)
